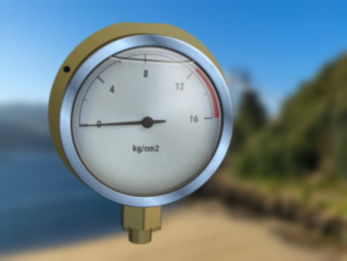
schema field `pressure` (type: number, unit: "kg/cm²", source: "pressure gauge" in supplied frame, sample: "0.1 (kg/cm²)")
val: 0 (kg/cm²)
